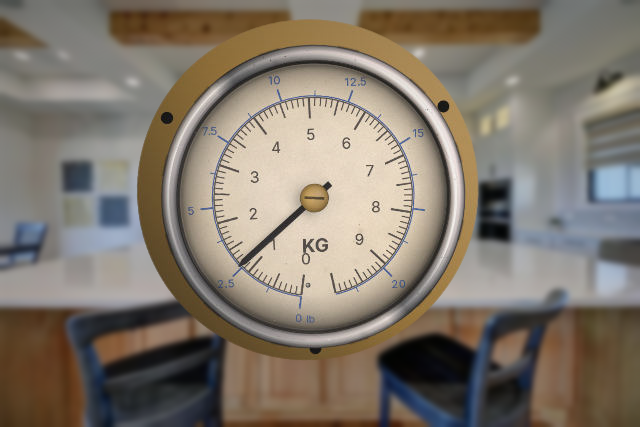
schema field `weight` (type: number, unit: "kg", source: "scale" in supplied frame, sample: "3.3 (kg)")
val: 1.2 (kg)
